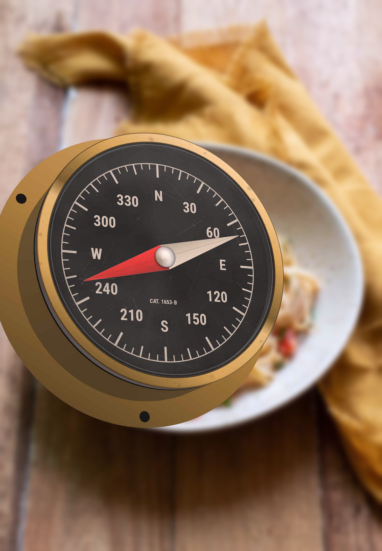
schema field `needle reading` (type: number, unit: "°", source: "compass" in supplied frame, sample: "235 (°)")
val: 250 (°)
